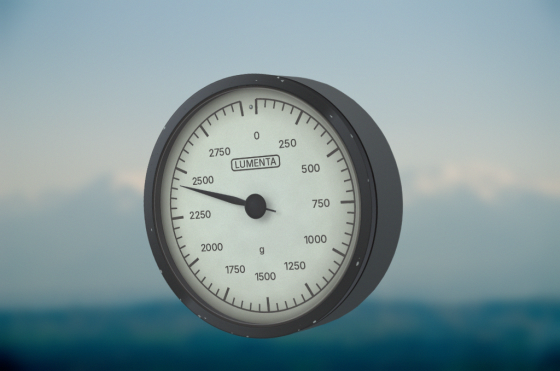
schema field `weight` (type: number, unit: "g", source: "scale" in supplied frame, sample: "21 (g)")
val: 2425 (g)
